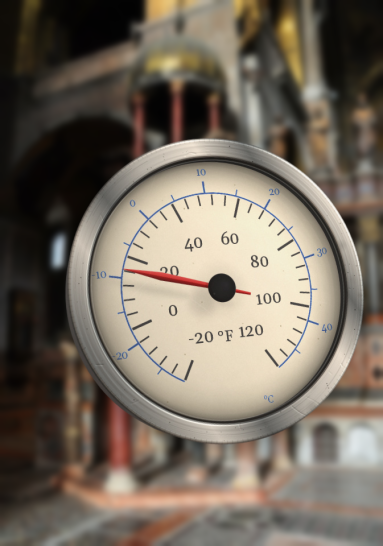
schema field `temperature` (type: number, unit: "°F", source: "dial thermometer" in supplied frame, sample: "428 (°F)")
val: 16 (°F)
